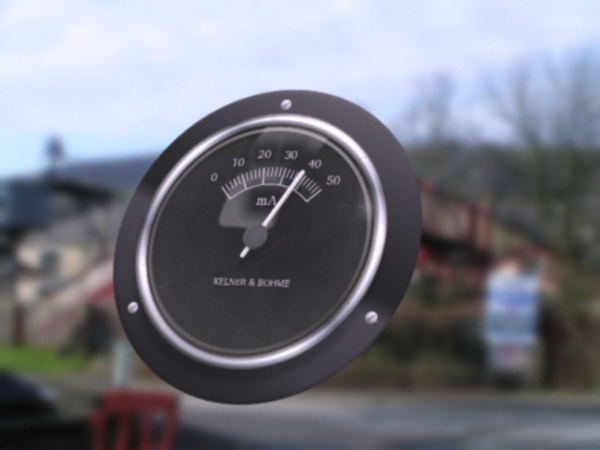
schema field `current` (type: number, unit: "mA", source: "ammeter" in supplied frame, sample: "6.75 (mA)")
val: 40 (mA)
